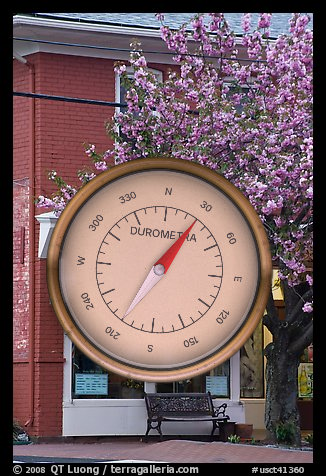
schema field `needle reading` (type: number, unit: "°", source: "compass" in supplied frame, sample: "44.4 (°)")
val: 30 (°)
